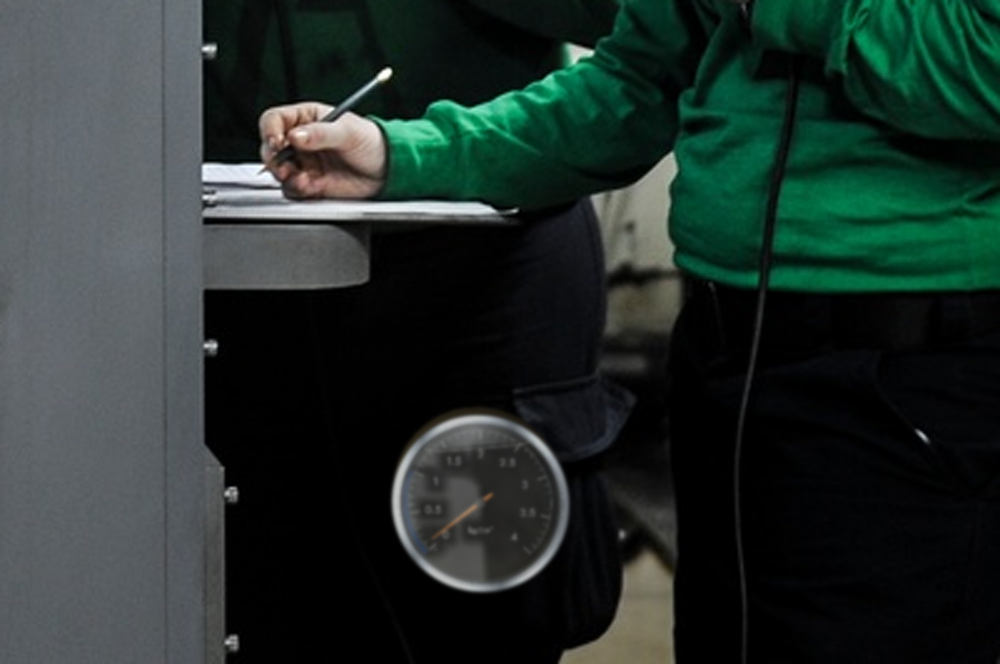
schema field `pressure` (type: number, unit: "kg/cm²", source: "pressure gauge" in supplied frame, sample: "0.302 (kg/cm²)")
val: 0.1 (kg/cm²)
